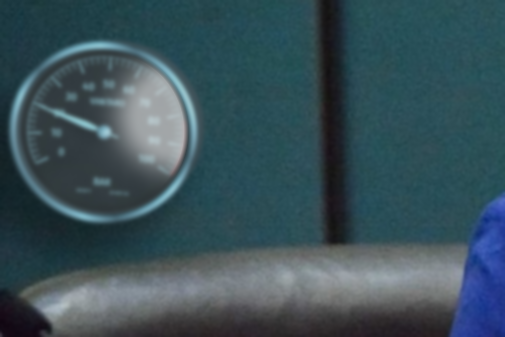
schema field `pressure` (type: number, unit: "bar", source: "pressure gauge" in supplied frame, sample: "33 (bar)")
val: 20 (bar)
